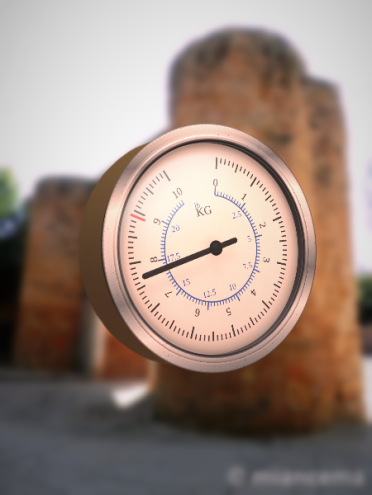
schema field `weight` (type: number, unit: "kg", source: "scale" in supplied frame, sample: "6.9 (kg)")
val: 7.7 (kg)
